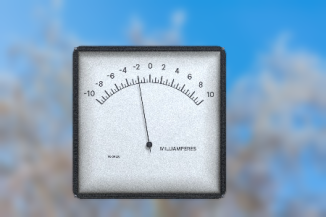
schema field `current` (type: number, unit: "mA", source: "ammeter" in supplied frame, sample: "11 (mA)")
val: -2 (mA)
